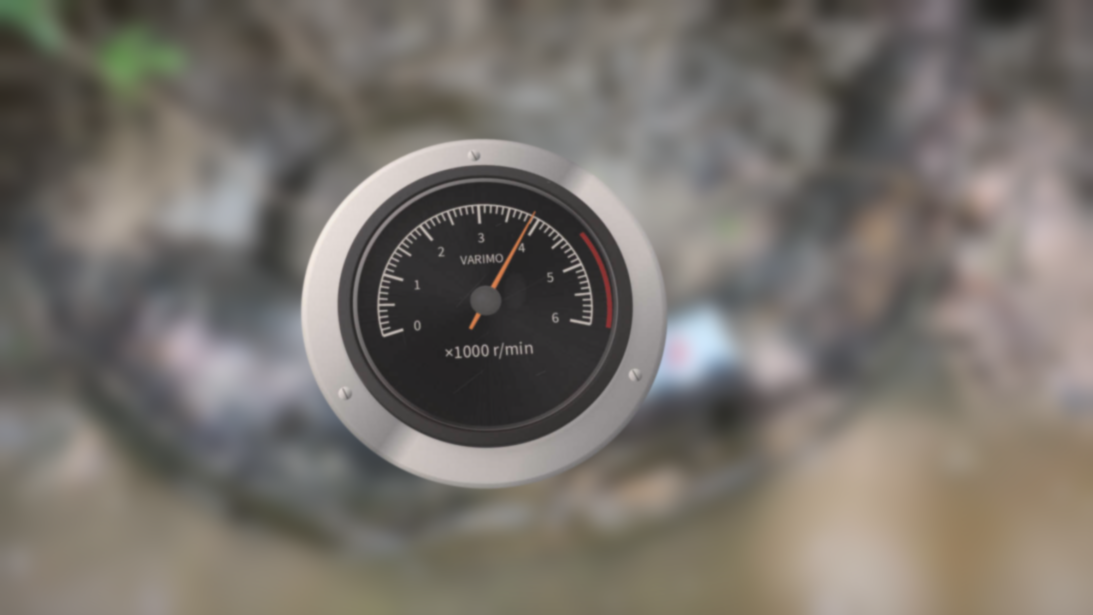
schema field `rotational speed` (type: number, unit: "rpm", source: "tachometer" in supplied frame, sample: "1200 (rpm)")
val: 3900 (rpm)
